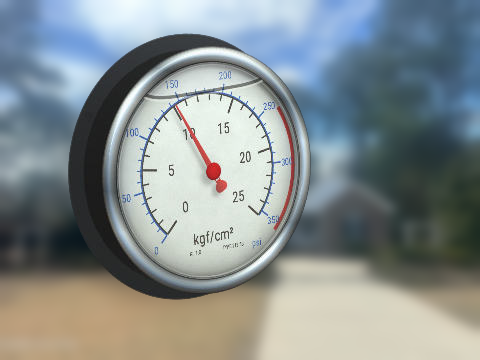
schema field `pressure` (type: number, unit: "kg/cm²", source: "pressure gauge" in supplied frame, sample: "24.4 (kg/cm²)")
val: 10 (kg/cm²)
